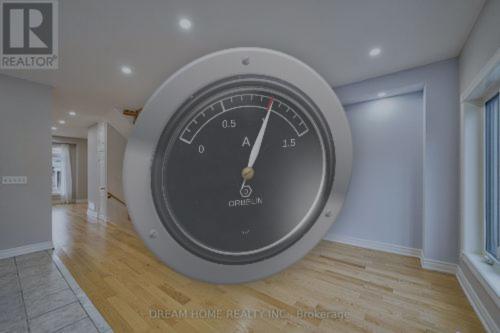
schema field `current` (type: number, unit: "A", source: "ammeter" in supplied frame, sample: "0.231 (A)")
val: 1 (A)
